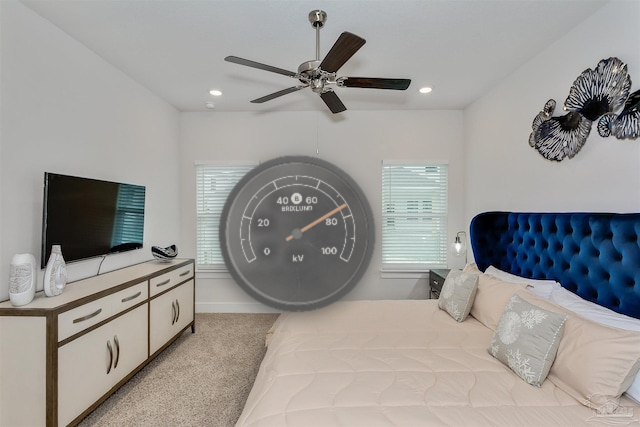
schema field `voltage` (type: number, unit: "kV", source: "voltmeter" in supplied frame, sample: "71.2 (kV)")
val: 75 (kV)
